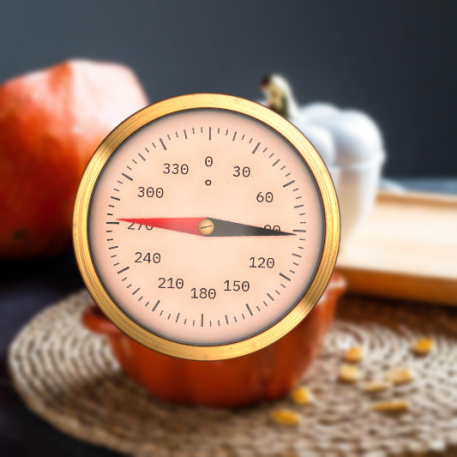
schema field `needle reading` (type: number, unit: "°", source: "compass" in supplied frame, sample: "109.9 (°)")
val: 272.5 (°)
